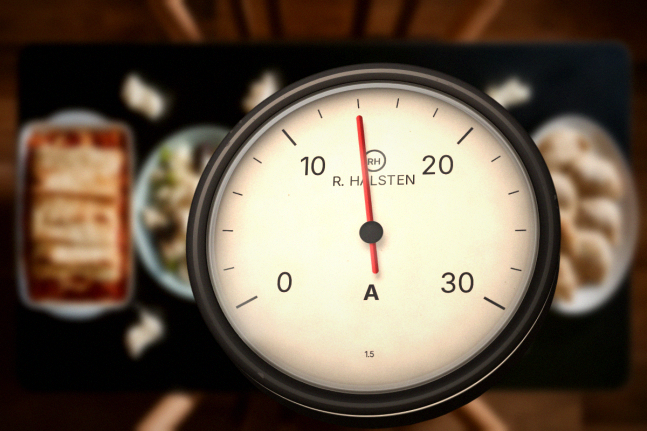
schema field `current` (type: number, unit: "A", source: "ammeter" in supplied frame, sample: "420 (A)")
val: 14 (A)
